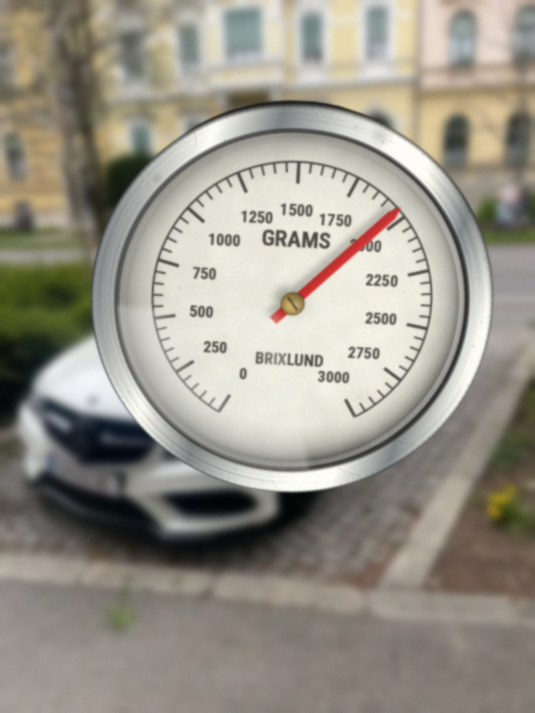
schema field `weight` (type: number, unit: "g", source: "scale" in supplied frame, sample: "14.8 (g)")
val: 1950 (g)
